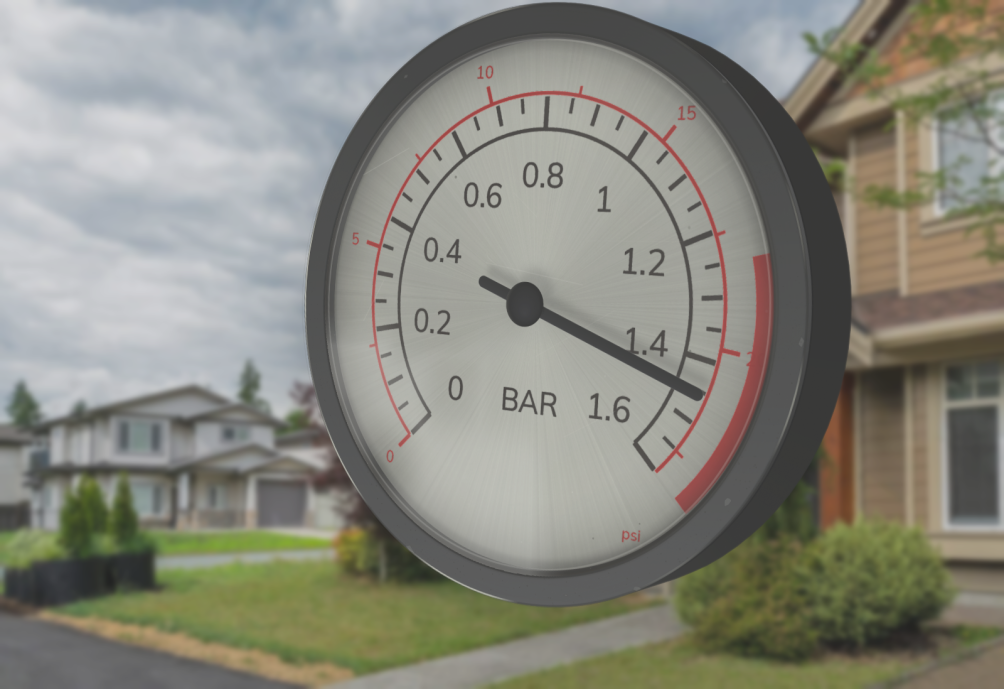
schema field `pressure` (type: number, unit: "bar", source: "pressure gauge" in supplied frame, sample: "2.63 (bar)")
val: 1.45 (bar)
